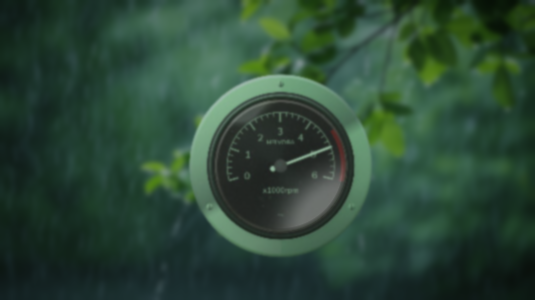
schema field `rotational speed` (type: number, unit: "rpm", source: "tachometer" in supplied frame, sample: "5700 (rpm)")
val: 5000 (rpm)
